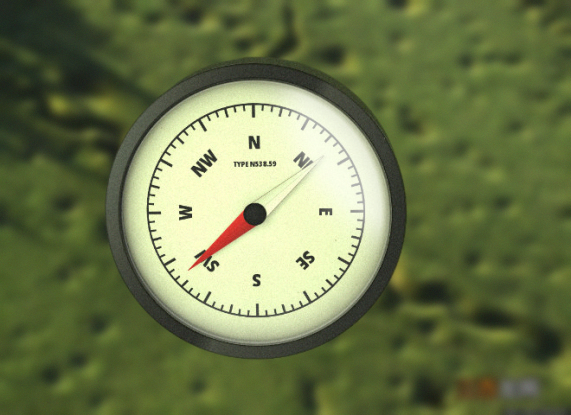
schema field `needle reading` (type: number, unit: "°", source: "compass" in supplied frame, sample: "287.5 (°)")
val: 230 (°)
